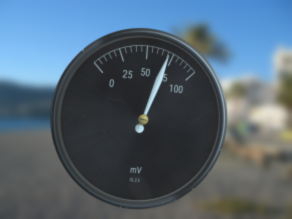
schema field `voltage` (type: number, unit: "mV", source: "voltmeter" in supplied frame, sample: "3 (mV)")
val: 70 (mV)
